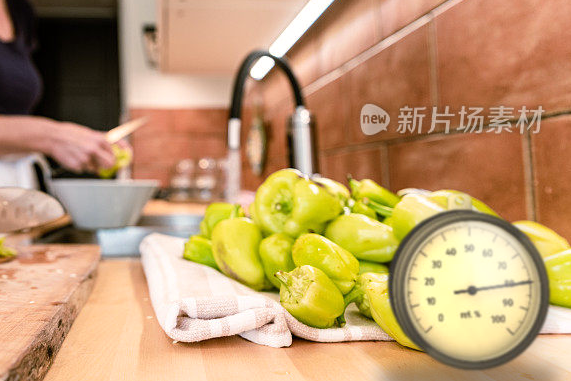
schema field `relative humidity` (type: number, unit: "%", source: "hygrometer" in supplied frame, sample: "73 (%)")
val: 80 (%)
